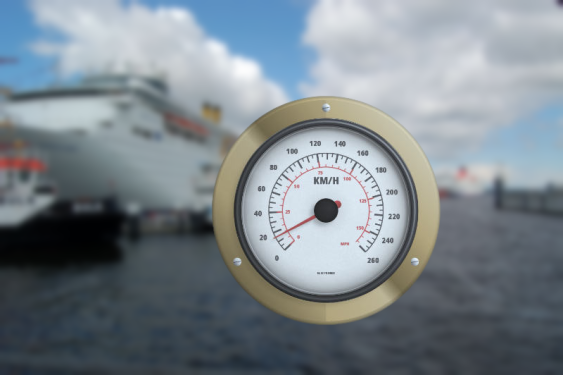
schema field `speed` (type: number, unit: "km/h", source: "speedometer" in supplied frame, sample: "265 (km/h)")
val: 15 (km/h)
